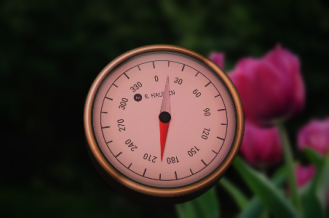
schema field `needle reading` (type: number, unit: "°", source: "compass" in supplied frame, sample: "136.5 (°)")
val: 195 (°)
